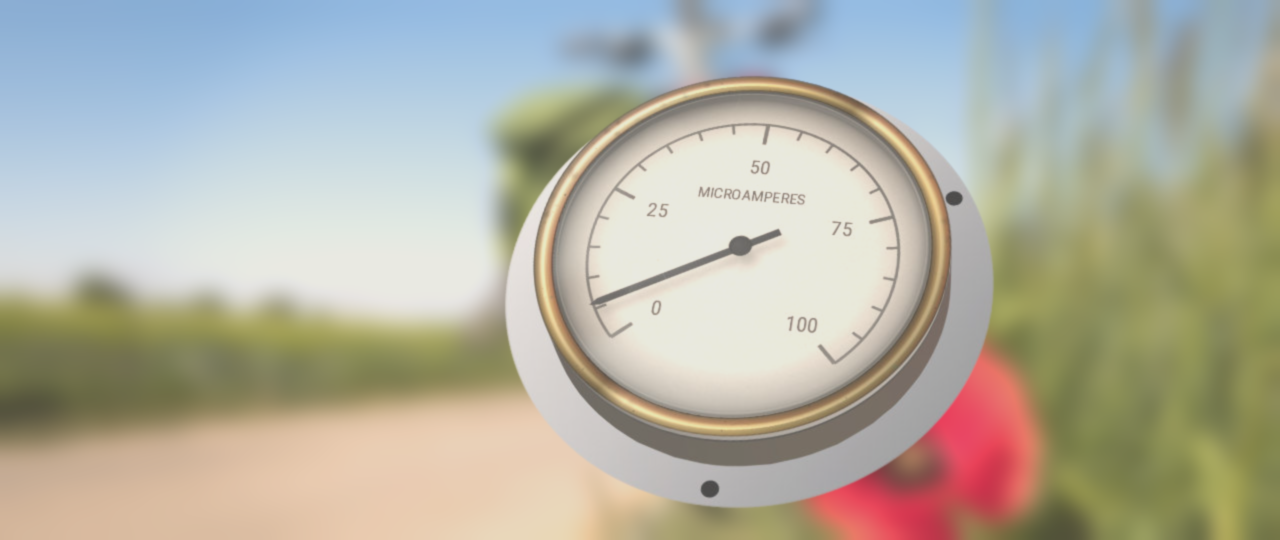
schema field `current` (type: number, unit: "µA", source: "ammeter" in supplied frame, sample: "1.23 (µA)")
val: 5 (µA)
